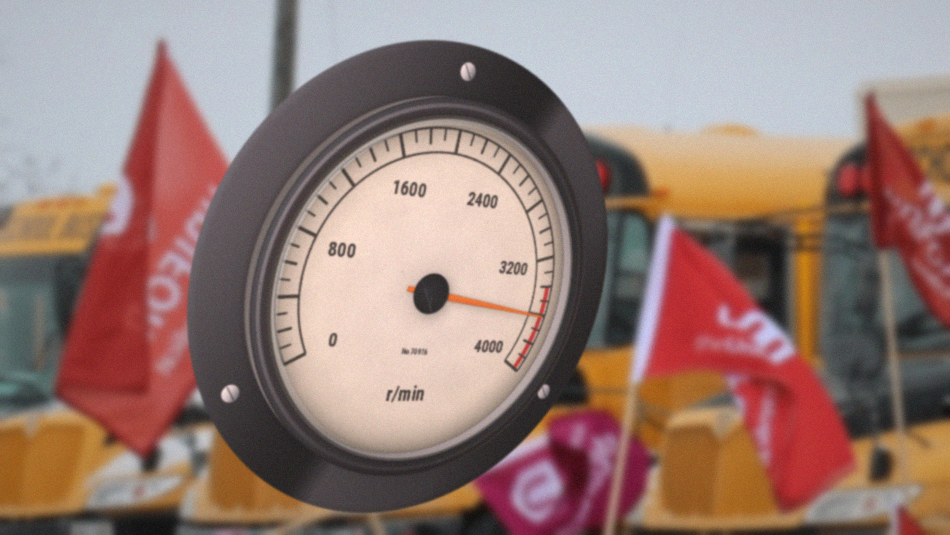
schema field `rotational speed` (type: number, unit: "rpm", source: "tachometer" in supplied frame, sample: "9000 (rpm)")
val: 3600 (rpm)
